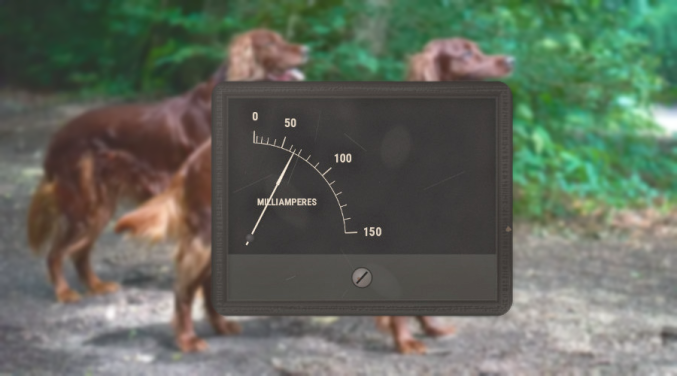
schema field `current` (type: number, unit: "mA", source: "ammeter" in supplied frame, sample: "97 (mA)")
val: 65 (mA)
